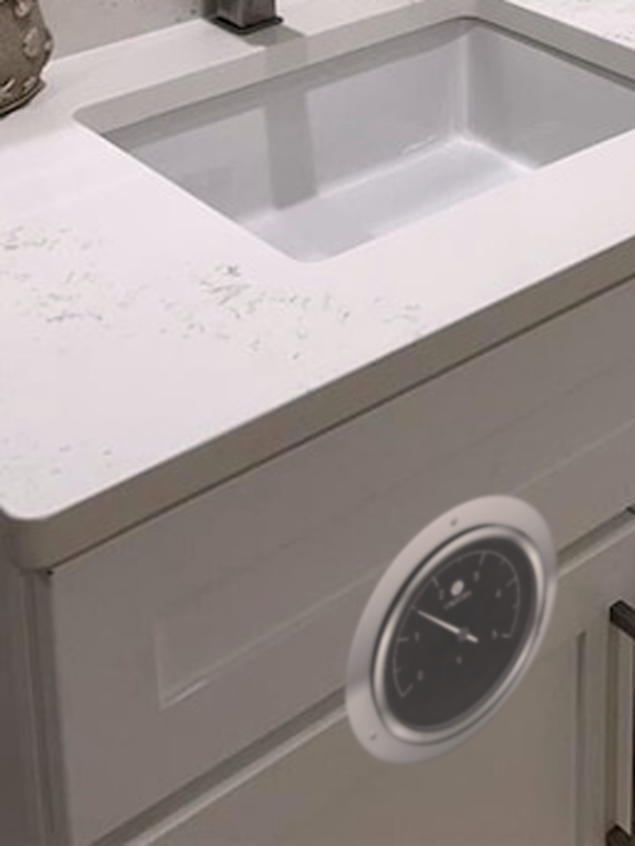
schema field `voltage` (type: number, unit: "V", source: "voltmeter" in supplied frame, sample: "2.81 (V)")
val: 1.5 (V)
